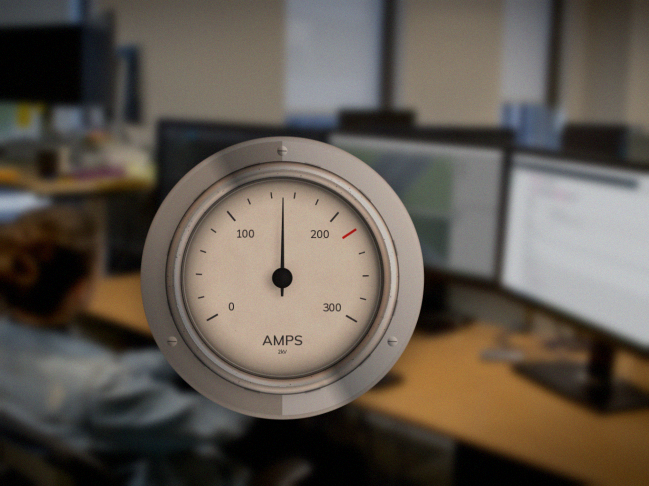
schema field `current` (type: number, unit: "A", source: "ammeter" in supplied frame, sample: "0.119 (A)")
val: 150 (A)
